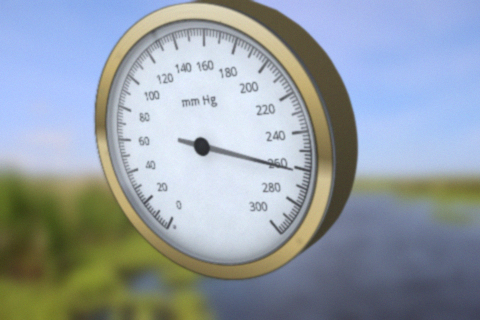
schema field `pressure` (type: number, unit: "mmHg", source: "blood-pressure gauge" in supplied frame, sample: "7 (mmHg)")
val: 260 (mmHg)
